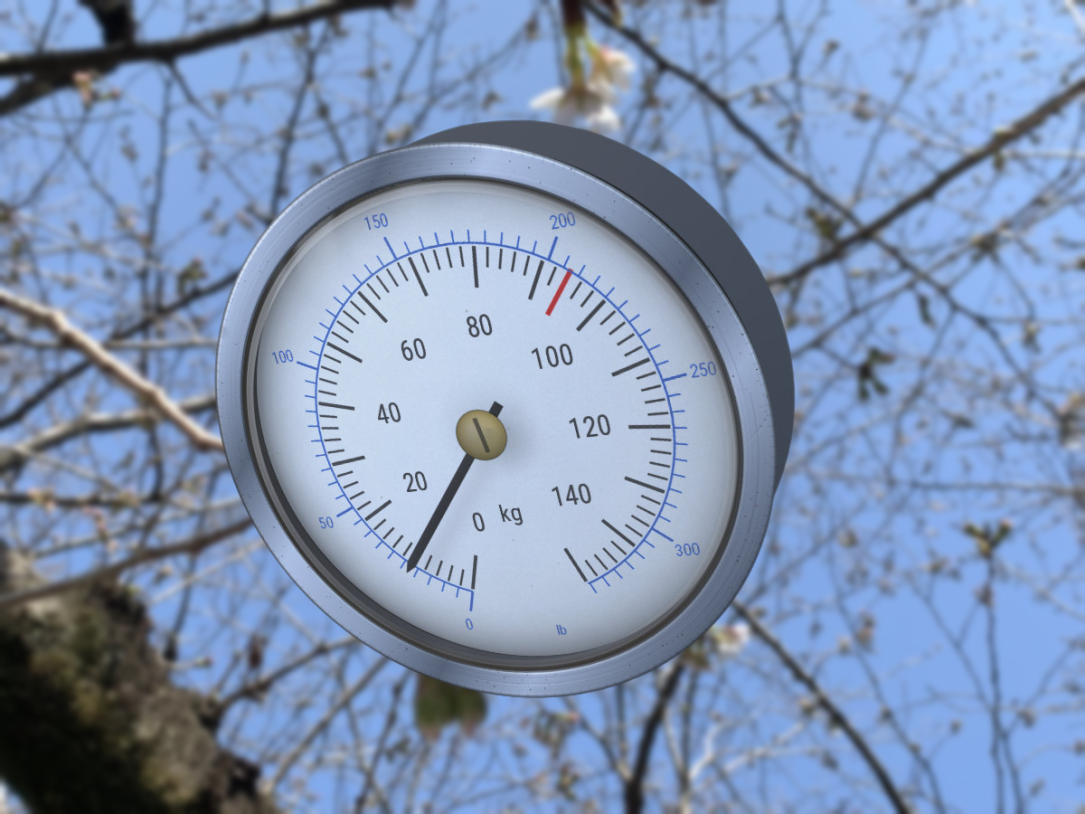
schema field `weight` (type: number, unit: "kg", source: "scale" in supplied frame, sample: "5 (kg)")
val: 10 (kg)
